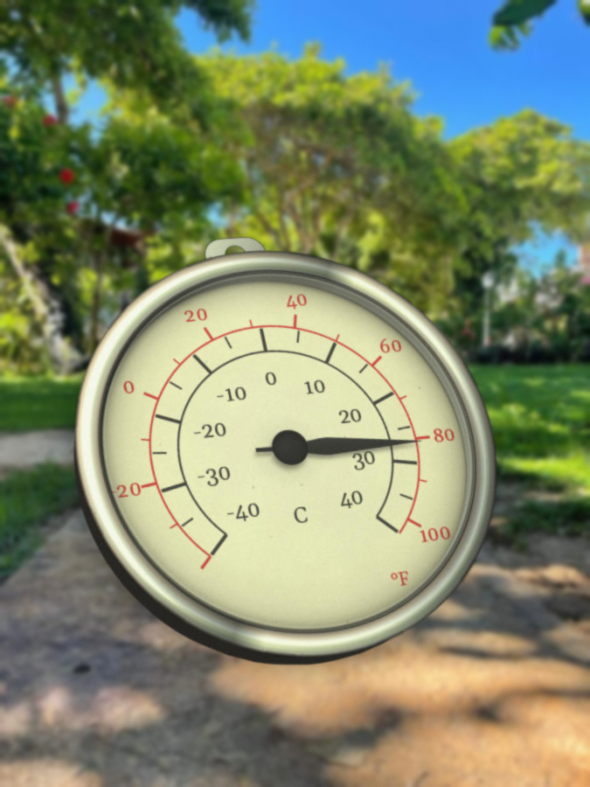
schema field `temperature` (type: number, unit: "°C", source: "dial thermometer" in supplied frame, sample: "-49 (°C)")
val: 27.5 (°C)
